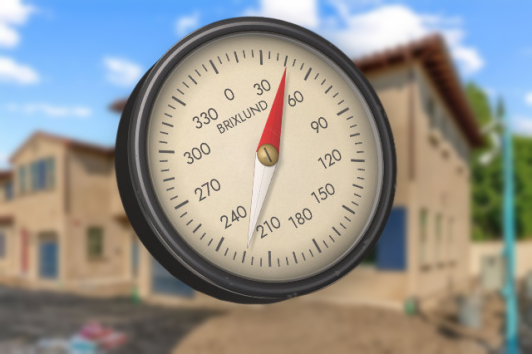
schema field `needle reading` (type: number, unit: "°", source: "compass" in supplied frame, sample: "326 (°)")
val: 45 (°)
